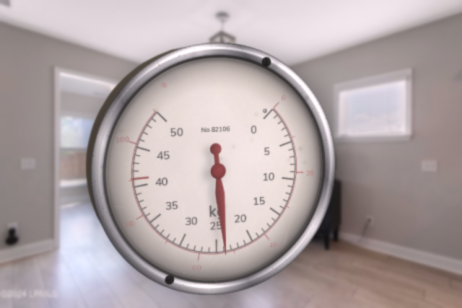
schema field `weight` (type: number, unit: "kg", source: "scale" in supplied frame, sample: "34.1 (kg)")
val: 24 (kg)
